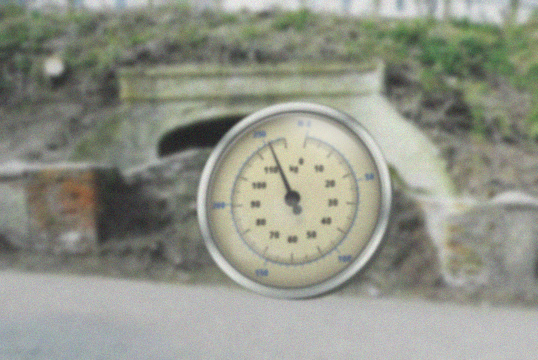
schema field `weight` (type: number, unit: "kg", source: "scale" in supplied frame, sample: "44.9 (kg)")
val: 115 (kg)
